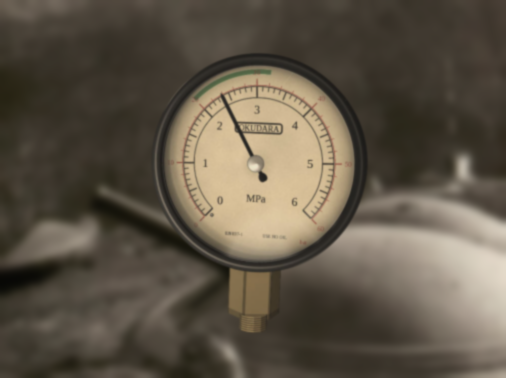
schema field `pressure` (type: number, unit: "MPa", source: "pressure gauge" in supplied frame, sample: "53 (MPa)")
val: 2.4 (MPa)
